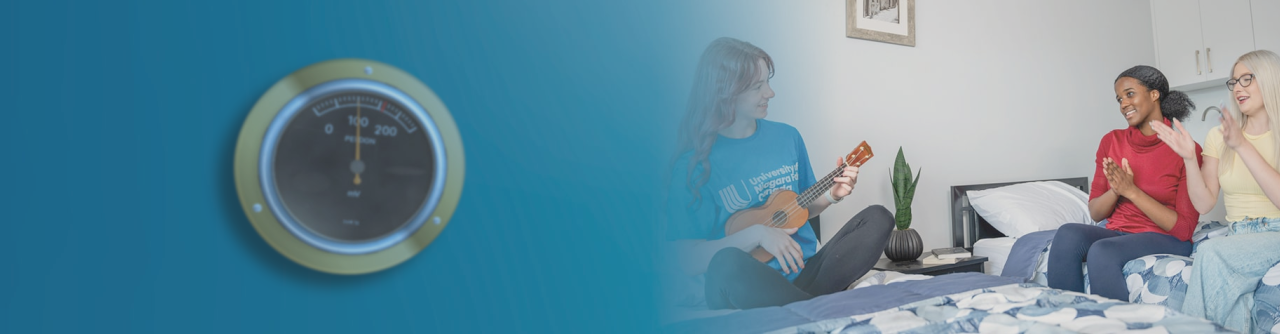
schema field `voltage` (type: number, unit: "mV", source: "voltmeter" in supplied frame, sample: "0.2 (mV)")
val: 100 (mV)
